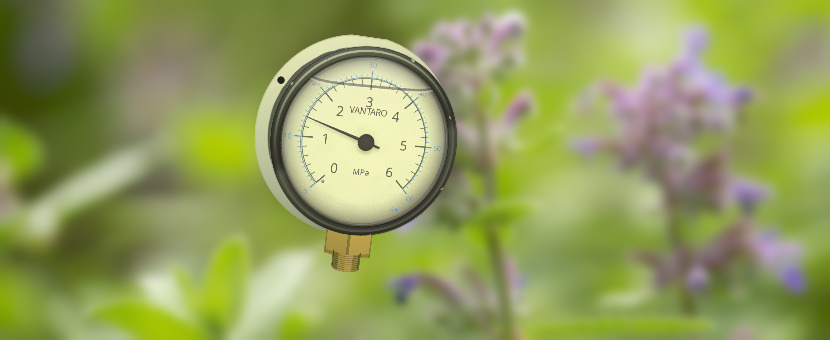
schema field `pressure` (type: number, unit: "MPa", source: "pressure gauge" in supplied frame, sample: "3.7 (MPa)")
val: 1.4 (MPa)
